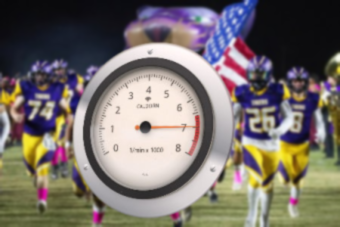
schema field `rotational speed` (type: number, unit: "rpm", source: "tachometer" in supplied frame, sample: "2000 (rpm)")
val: 7000 (rpm)
